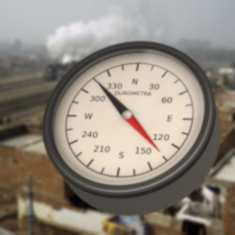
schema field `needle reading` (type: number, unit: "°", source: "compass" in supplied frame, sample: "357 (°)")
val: 135 (°)
